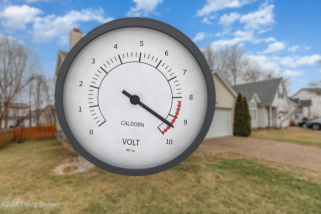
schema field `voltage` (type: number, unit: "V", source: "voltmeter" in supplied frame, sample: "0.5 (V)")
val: 9.4 (V)
